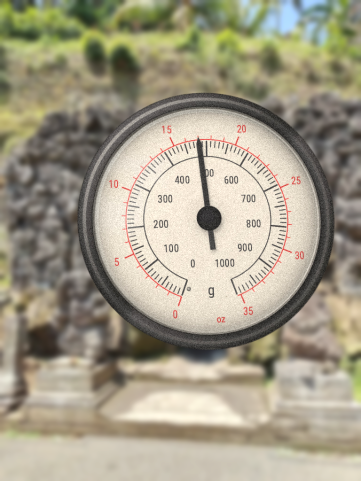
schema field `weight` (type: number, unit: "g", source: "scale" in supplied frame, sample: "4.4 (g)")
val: 480 (g)
